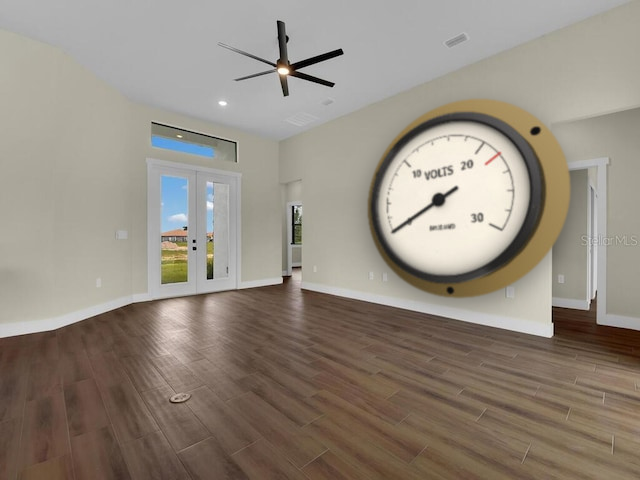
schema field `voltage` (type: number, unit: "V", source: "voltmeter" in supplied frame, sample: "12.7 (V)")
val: 0 (V)
